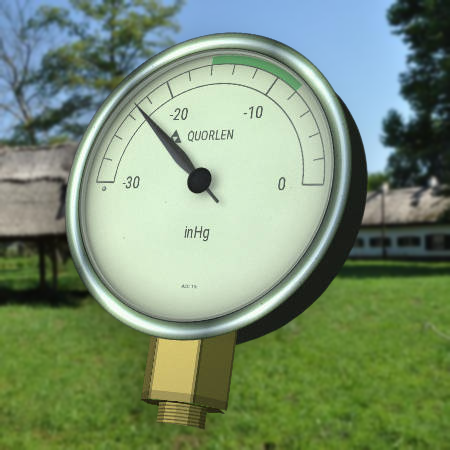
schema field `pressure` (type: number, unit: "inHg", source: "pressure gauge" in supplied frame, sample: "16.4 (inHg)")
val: -23 (inHg)
